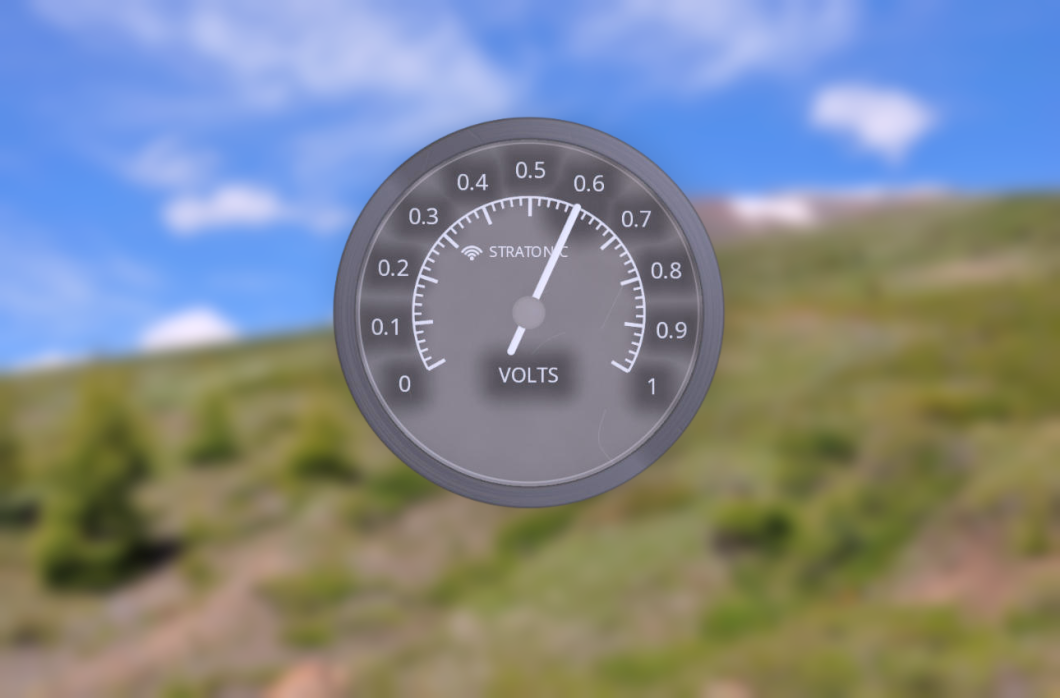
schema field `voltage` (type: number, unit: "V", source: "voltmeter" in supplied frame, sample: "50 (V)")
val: 0.6 (V)
